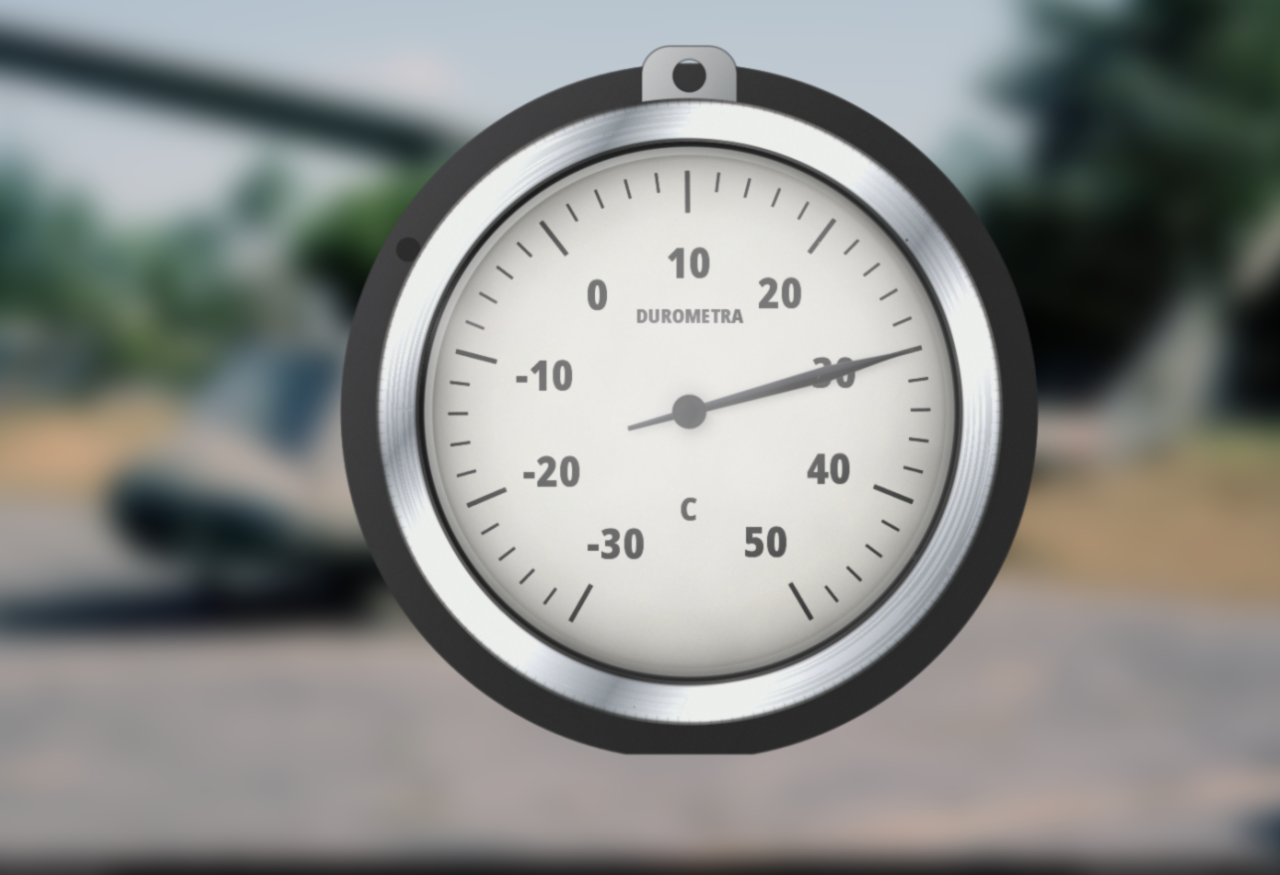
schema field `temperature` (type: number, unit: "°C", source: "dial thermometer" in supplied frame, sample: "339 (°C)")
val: 30 (°C)
